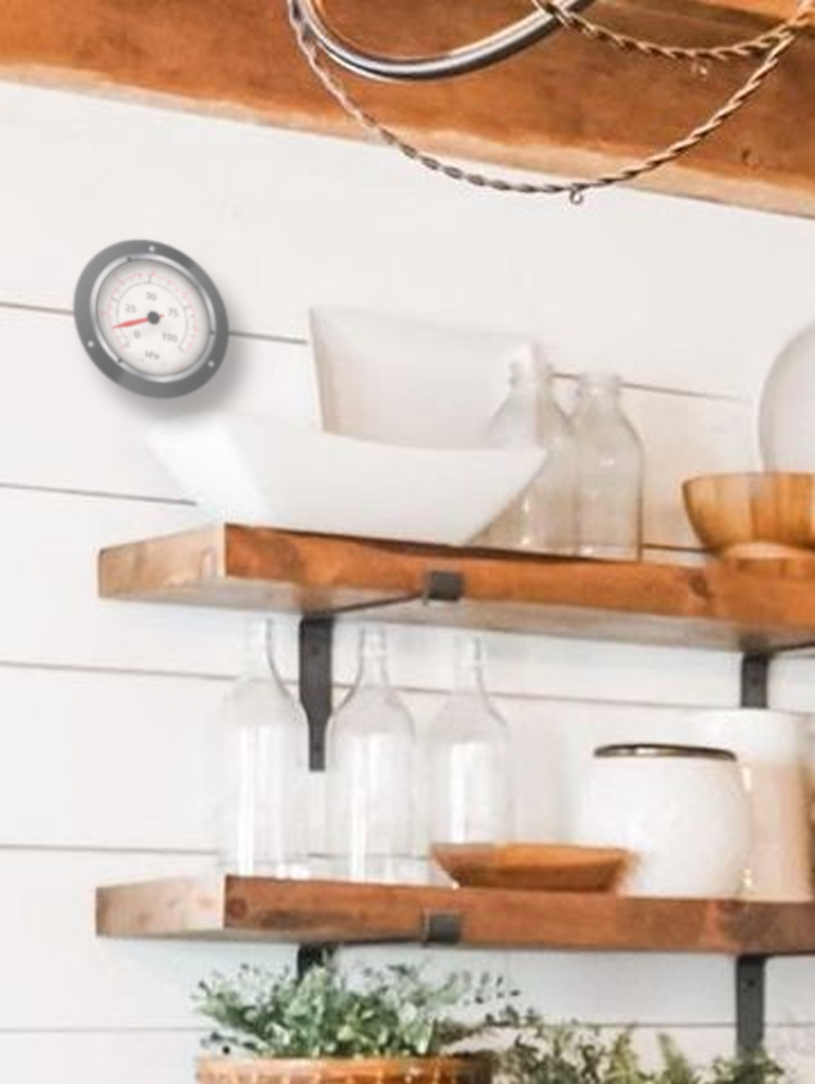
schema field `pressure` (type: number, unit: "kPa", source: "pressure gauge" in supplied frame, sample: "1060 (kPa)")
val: 10 (kPa)
